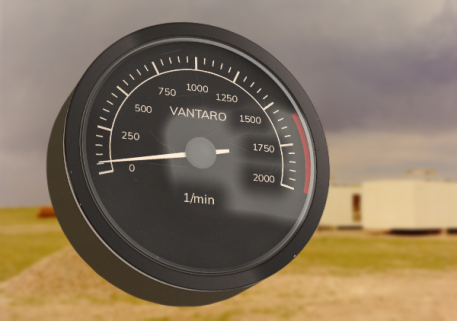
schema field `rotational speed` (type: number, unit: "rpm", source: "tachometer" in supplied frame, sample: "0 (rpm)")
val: 50 (rpm)
